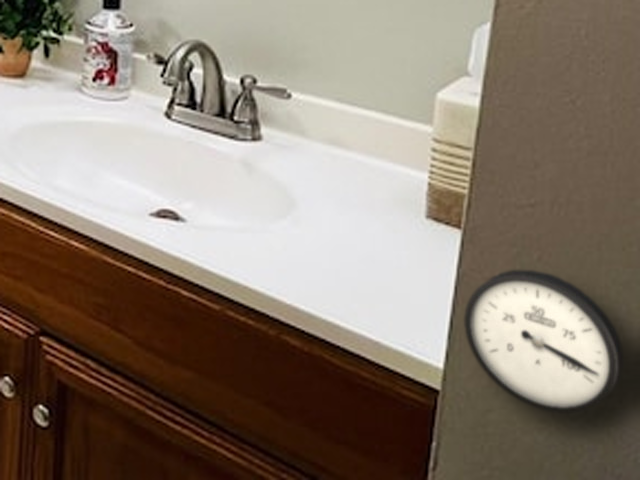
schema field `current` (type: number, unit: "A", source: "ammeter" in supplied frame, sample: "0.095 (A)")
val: 95 (A)
